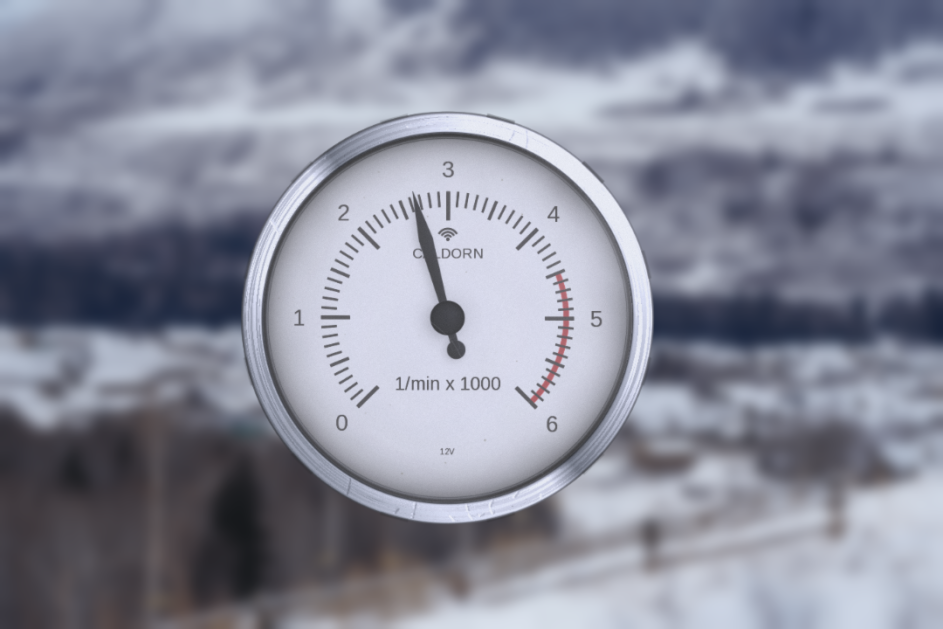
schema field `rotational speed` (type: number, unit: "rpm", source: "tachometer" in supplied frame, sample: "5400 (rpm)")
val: 2650 (rpm)
